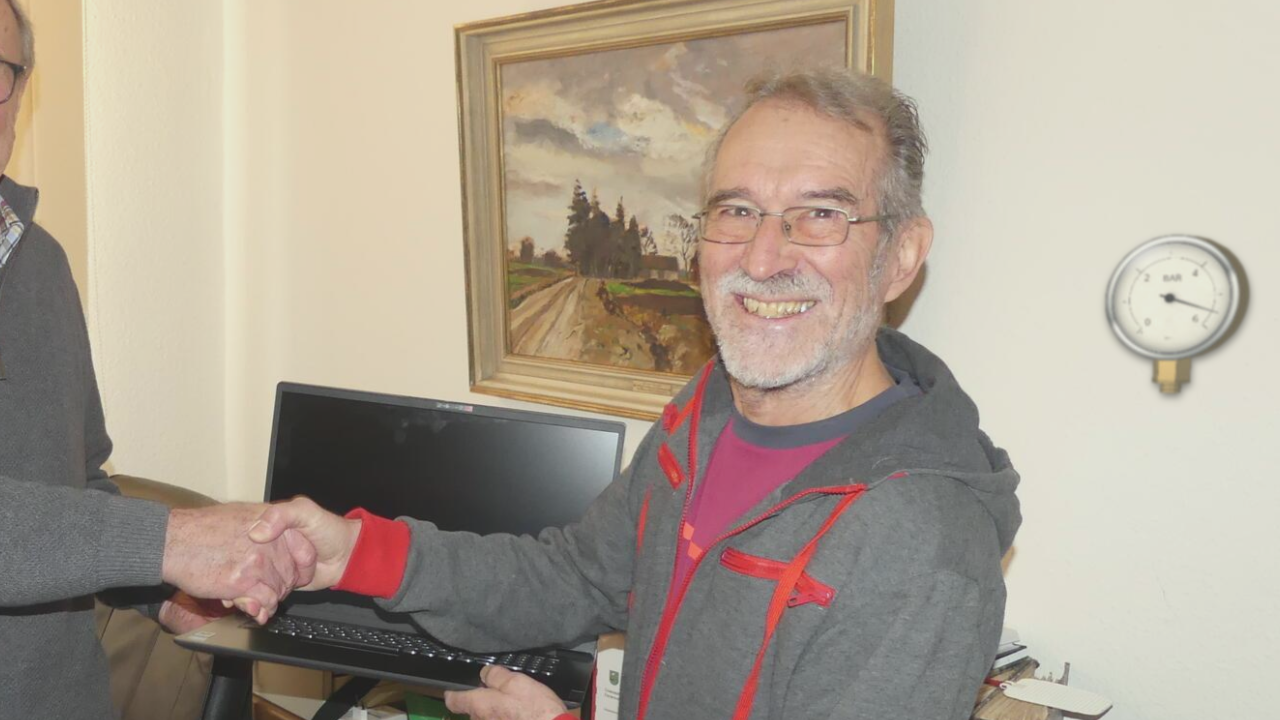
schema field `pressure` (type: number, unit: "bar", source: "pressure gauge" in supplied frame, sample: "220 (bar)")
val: 5.5 (bar)
